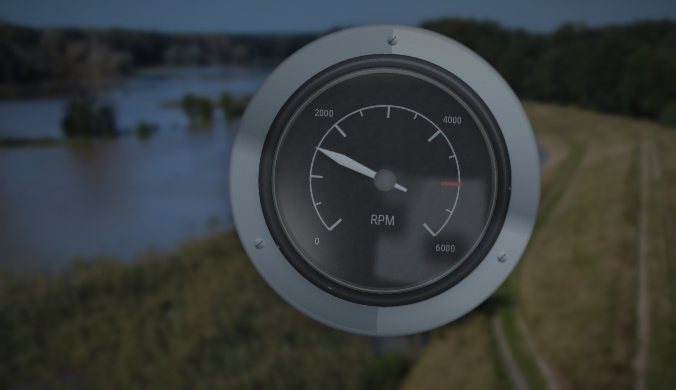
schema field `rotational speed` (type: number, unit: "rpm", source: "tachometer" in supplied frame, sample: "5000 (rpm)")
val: 1500 (rpm)
